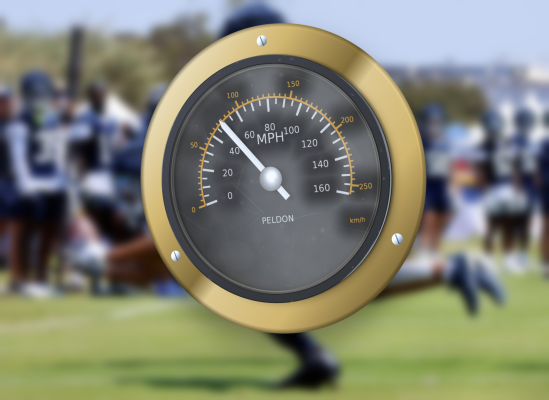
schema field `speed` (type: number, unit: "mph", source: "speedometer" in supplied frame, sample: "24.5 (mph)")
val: 50 (mph)
